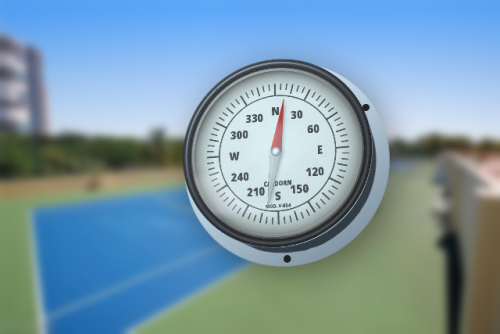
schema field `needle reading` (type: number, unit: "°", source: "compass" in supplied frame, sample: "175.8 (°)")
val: 10 (°)
